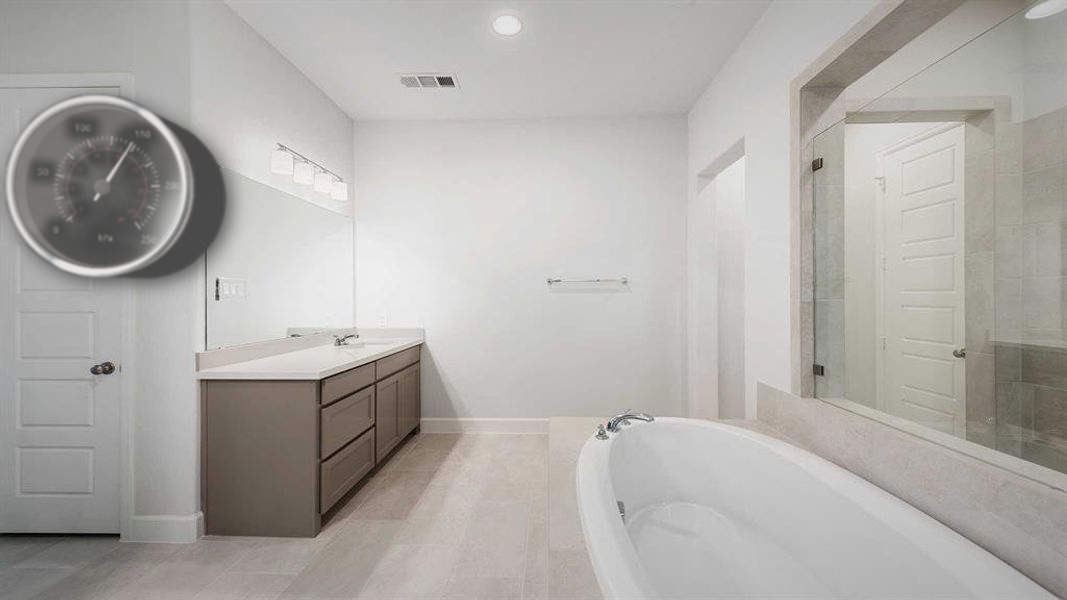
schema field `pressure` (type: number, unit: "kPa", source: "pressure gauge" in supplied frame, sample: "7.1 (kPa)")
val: 150 (kPa)
